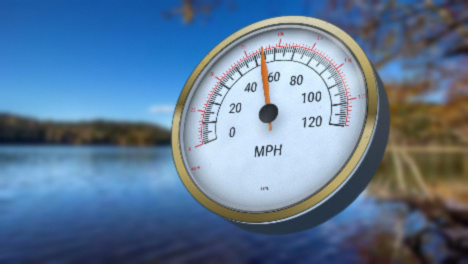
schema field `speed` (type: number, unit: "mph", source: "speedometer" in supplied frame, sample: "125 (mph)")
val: 55 (mph)
